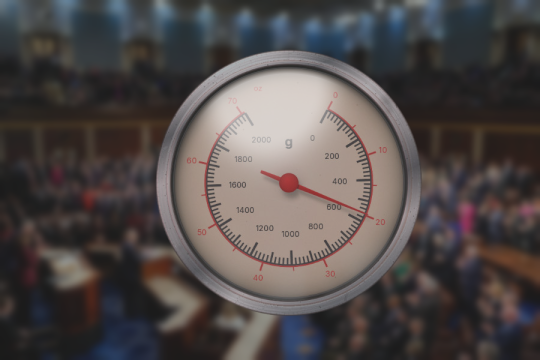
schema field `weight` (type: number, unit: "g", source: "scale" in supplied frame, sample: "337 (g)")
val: 560 (g)
